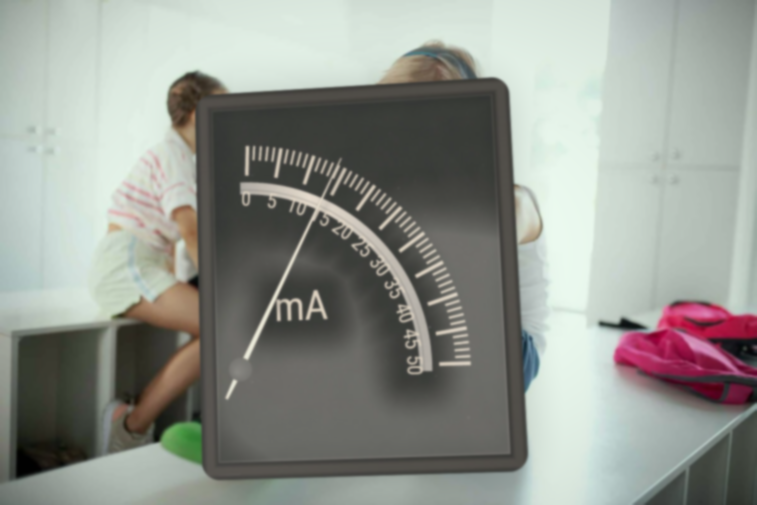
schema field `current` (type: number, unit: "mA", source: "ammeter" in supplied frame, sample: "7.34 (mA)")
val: 14 (mA)
